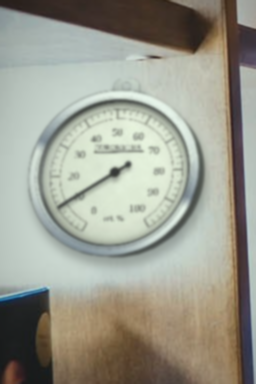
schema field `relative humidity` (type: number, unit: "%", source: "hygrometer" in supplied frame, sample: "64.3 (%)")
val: 10 (%)
